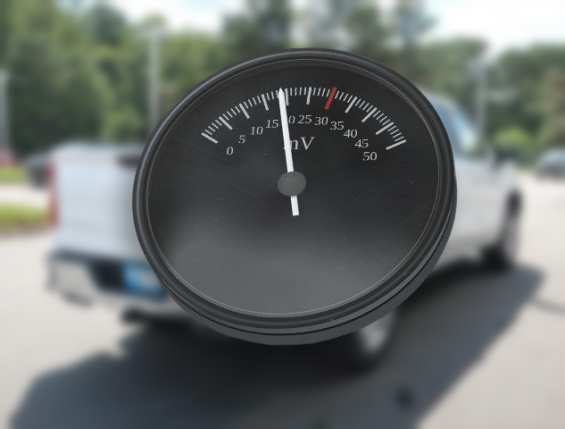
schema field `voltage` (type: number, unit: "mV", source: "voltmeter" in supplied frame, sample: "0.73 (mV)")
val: 19 (mV)
